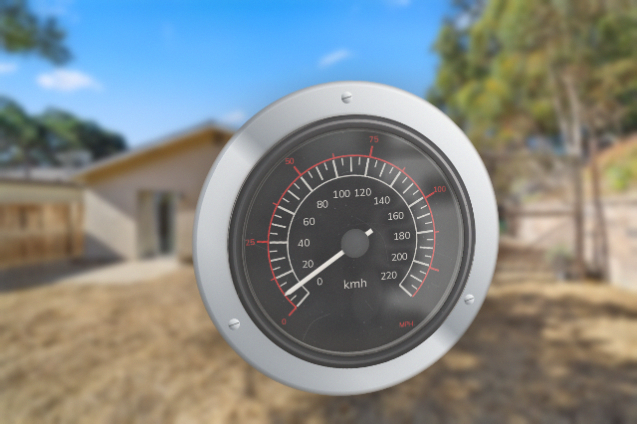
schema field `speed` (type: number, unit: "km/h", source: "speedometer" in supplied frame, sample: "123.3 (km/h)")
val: 10 (km/h)
